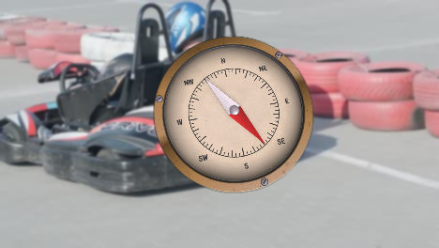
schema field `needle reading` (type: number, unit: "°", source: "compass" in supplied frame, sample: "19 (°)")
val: 150 (°)
